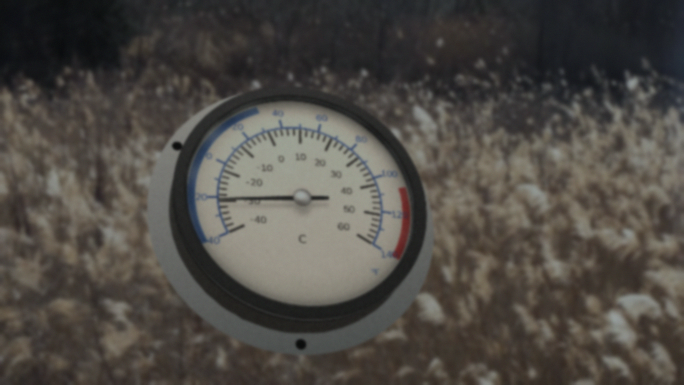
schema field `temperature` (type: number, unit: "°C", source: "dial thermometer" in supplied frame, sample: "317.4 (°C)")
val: -30 (°C)
